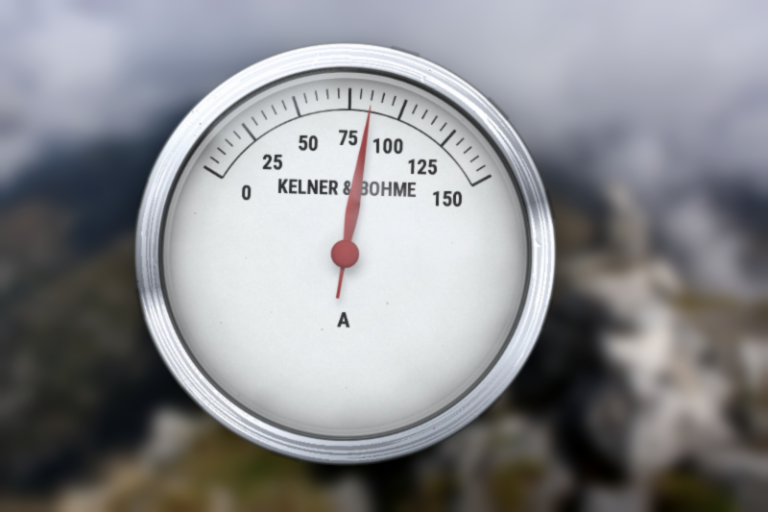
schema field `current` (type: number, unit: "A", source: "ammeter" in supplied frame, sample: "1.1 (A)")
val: 85 (A)
